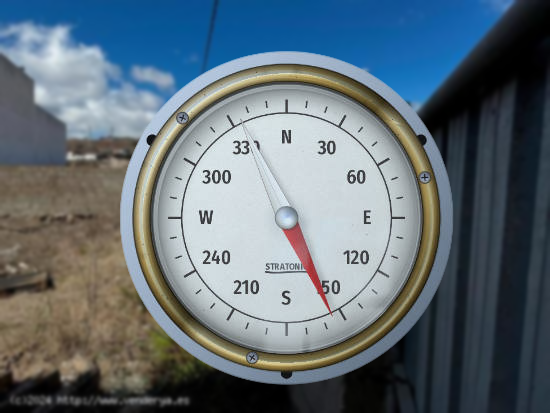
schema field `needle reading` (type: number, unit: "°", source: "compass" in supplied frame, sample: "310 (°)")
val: 155 (°)
